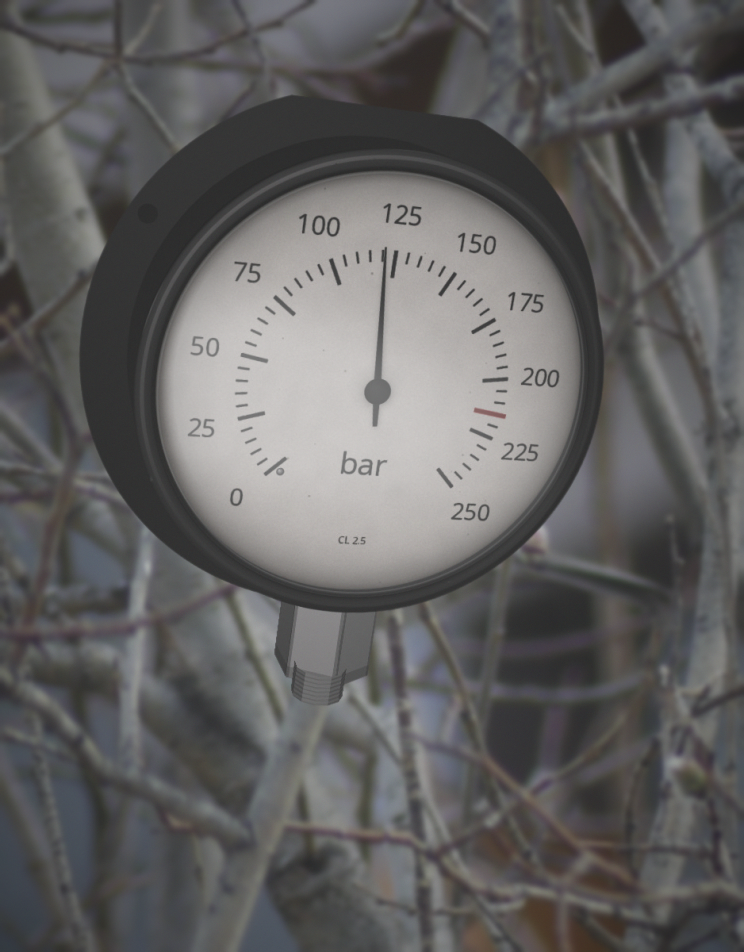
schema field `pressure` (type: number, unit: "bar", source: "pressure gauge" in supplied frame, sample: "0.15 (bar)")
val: 120 (bar)
